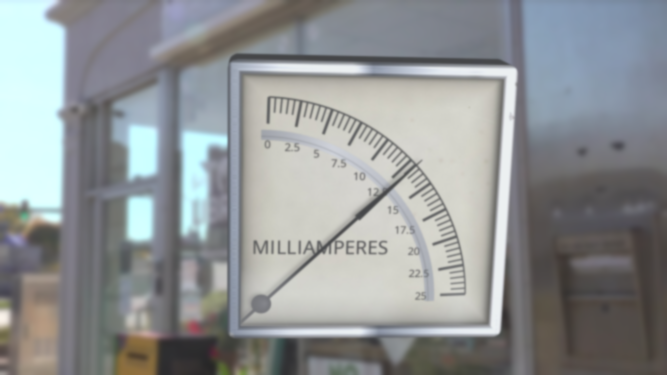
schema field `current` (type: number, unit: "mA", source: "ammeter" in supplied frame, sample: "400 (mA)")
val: 13 (mA)
